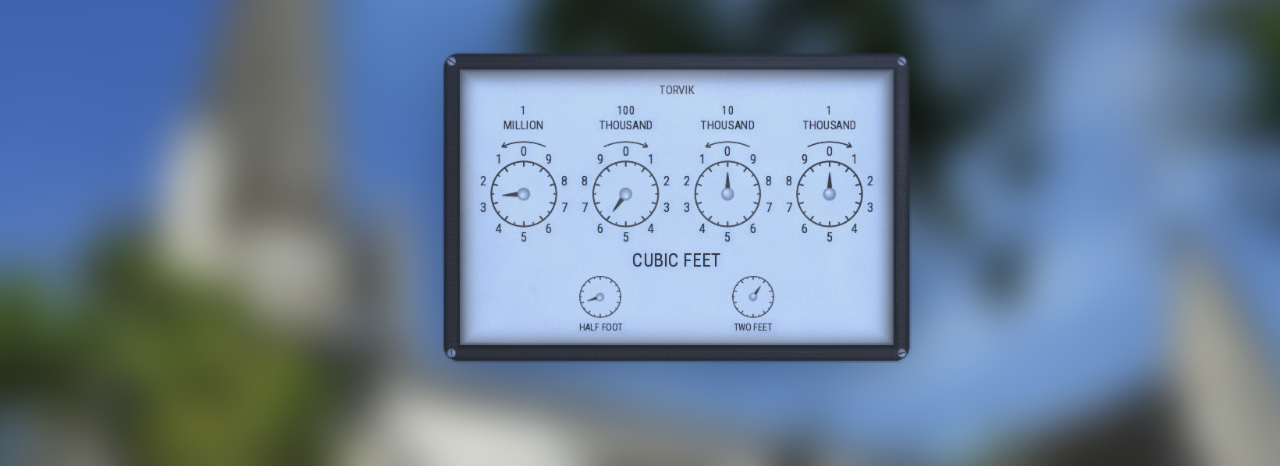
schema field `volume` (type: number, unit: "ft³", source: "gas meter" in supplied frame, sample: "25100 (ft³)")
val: 260000 (ft³)
